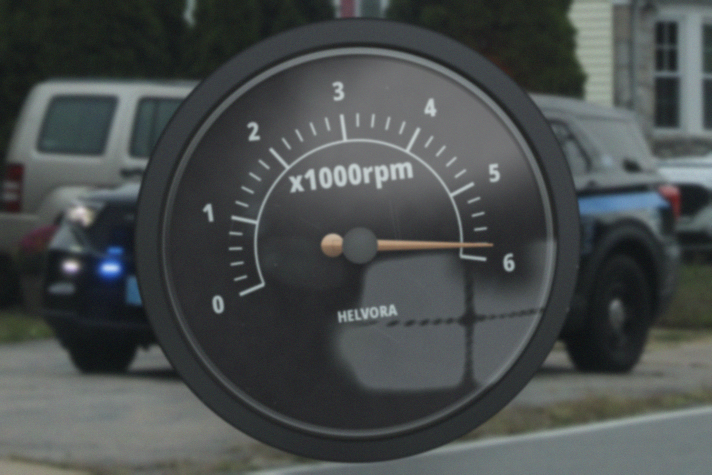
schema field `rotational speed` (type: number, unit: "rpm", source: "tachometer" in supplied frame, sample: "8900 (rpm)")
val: 5800 (rpm)
